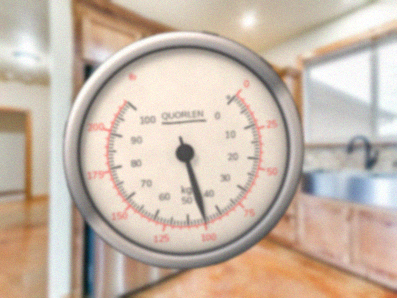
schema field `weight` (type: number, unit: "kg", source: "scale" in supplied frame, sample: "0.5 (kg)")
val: 45 (kg)
